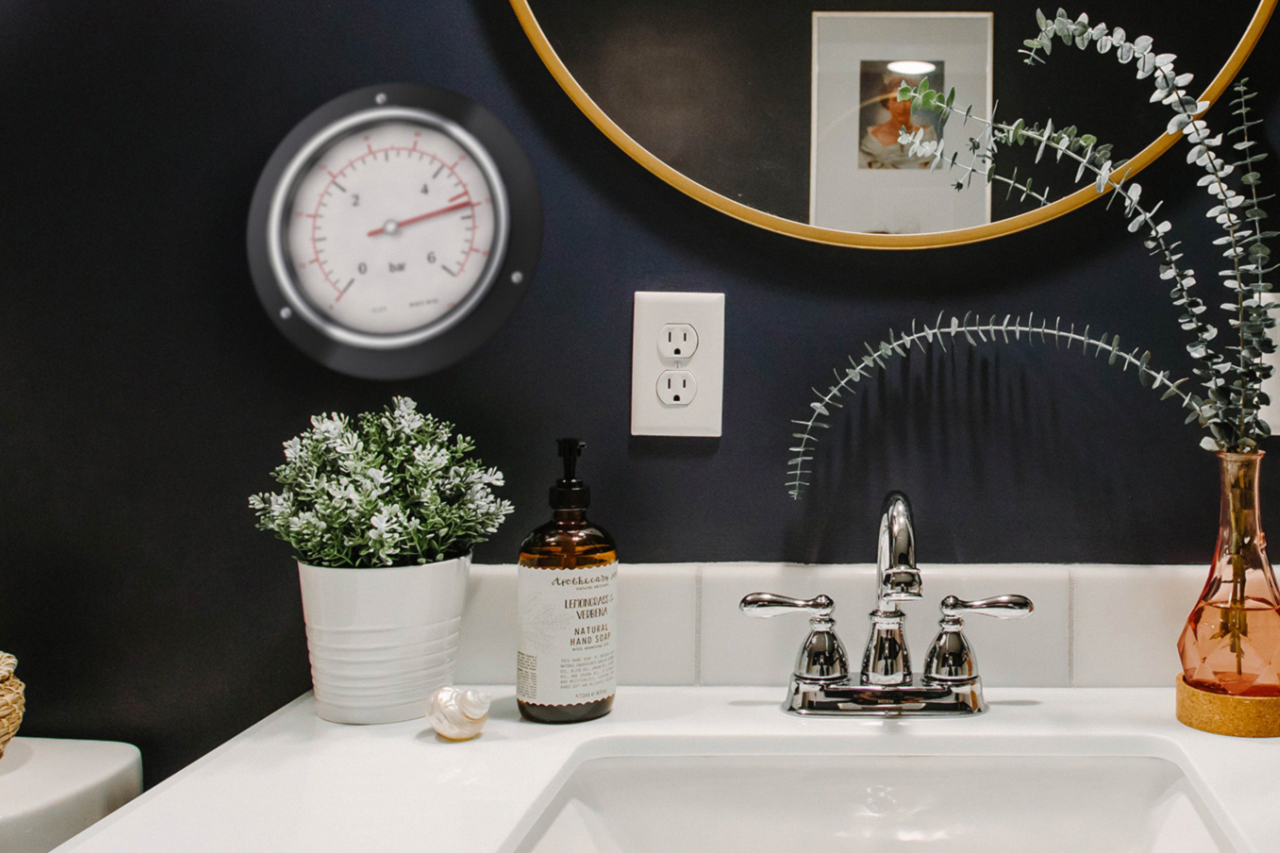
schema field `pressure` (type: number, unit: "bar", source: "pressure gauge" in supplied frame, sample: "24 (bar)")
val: 4.8 (bar)
